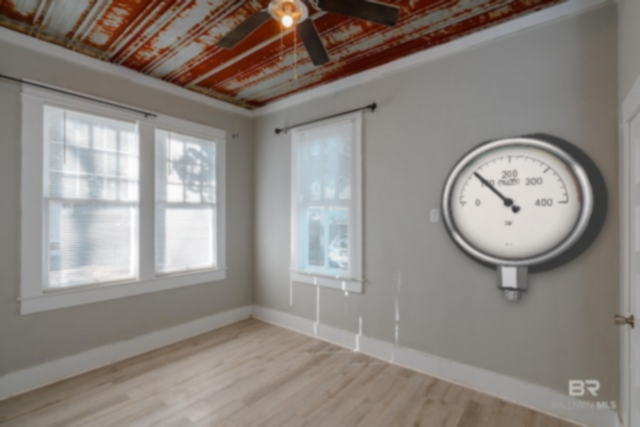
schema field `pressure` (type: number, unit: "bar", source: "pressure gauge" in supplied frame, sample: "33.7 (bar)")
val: 100 (bar)
